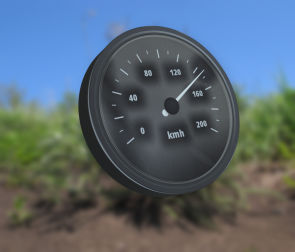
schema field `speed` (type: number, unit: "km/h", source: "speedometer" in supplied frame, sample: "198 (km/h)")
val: 145 (km/h)
